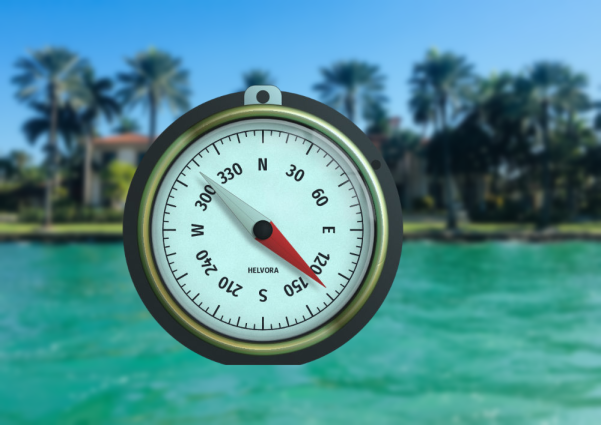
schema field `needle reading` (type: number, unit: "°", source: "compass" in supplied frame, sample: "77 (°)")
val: 132.5 (°)
